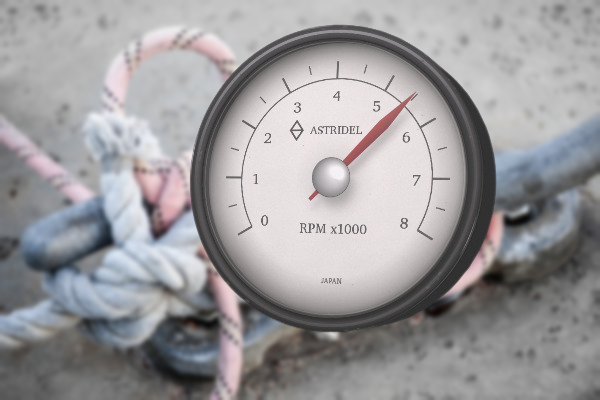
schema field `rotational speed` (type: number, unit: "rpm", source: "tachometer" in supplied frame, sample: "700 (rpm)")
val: 5500 (rpm)
